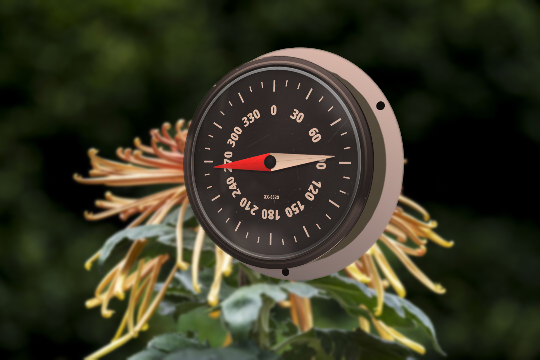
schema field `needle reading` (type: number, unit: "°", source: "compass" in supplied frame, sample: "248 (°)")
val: 265 (°)
